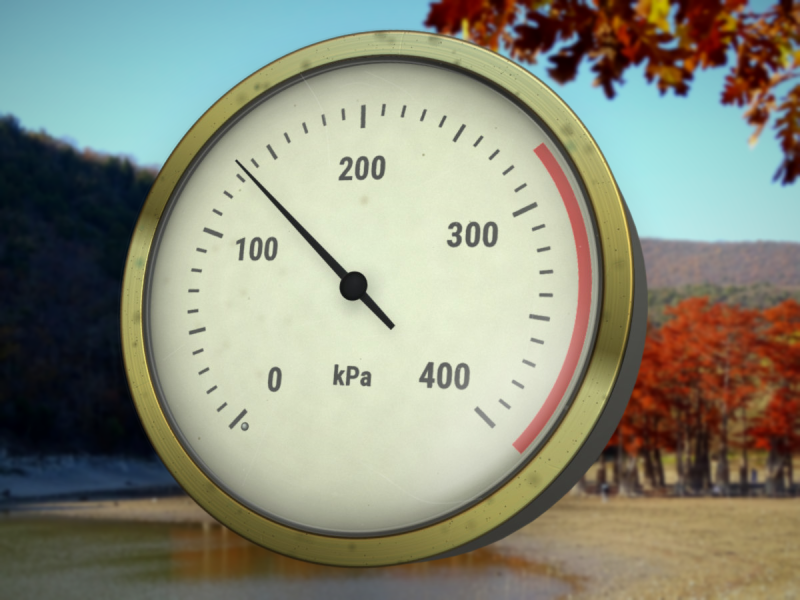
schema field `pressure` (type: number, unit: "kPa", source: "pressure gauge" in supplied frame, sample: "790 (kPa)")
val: 135 (kPa)
